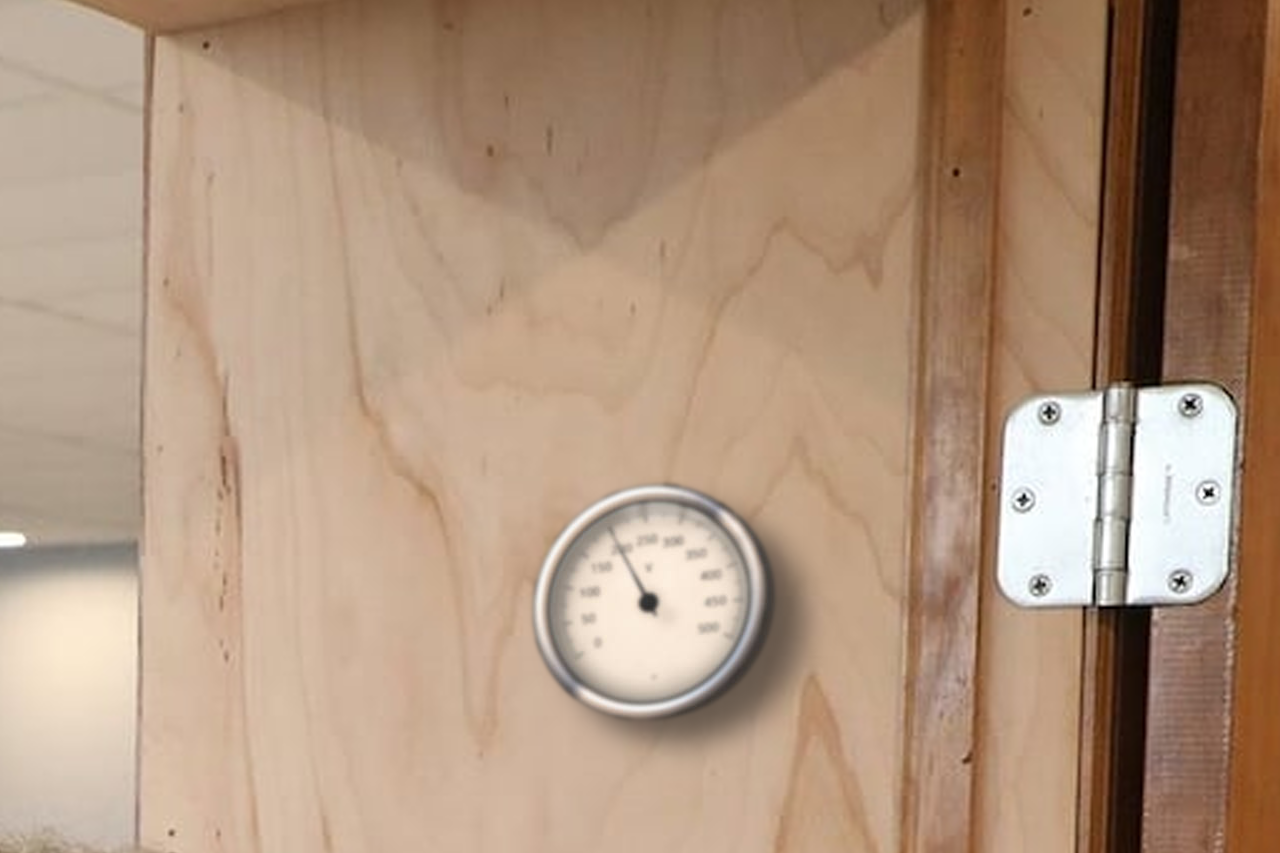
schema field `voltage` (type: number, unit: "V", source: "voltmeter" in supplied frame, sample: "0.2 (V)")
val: 200 (V)
